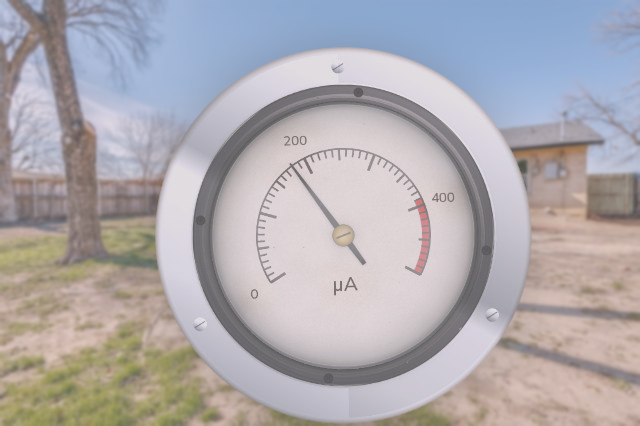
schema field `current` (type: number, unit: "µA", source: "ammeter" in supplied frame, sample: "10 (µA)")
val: 180 (µA)
